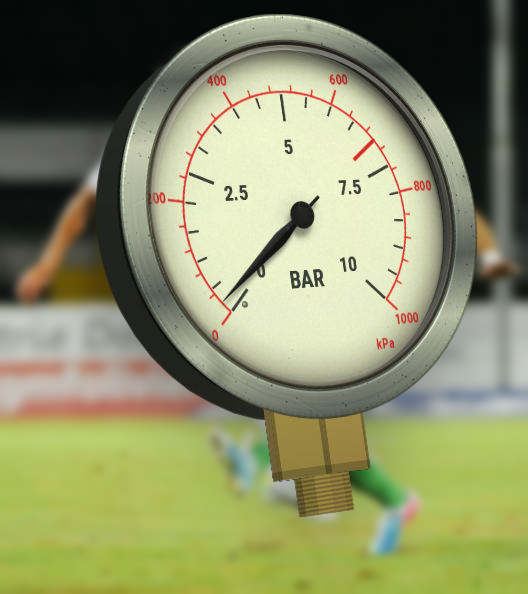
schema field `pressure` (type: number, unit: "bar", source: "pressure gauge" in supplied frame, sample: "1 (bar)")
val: 0.25 (bar)
